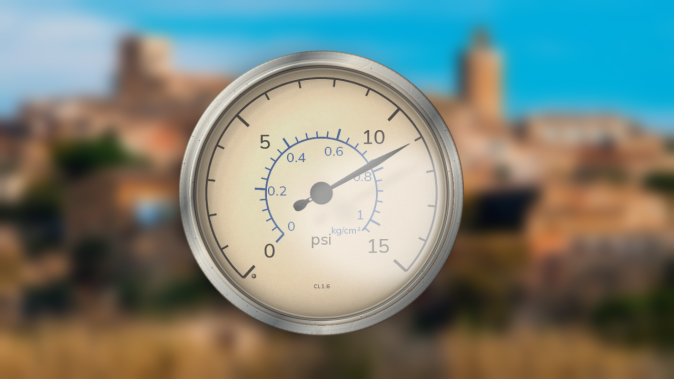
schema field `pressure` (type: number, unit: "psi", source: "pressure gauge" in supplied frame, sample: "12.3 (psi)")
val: 11 (psi)
